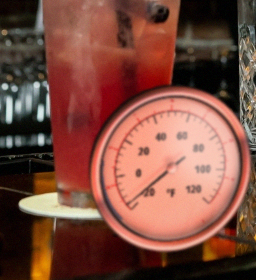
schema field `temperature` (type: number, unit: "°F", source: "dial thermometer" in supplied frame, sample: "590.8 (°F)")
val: -16 (°F)
